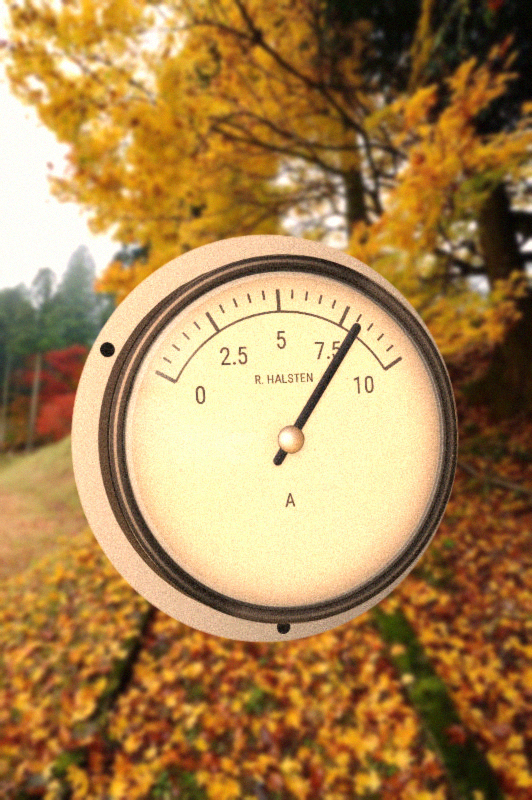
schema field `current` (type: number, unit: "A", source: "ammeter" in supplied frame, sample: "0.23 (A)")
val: 8 (A)
